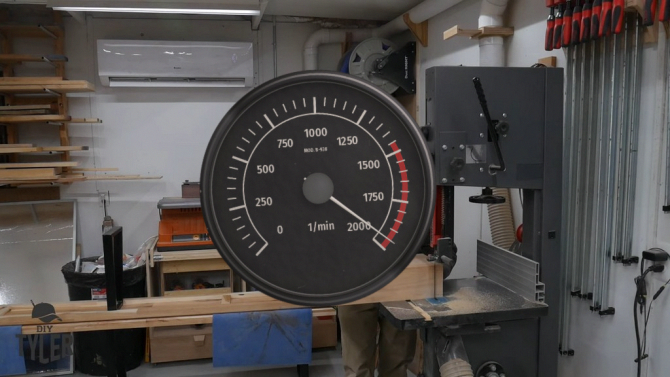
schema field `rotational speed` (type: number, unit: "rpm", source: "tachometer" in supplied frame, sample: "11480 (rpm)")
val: 1950 (rpm)
